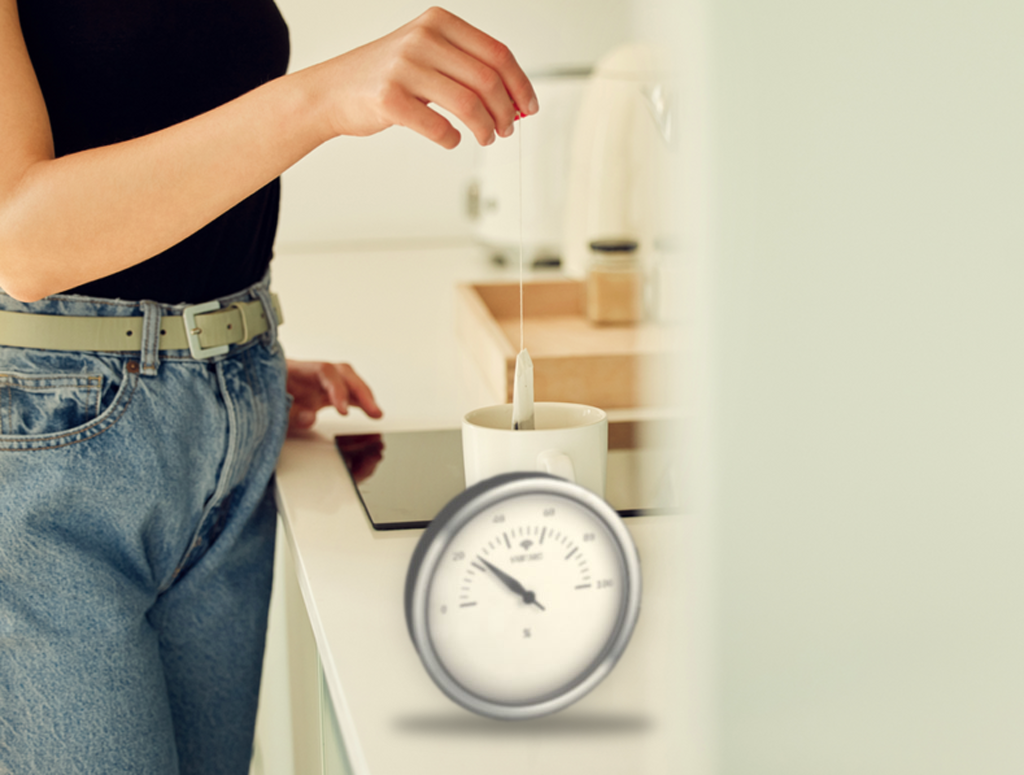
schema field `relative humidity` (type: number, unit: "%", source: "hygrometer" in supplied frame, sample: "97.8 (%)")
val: 24 (%)
